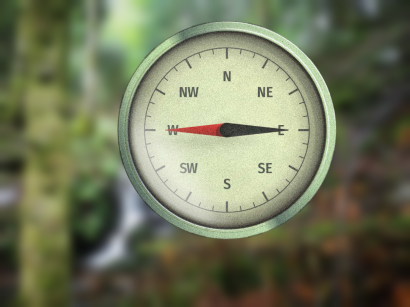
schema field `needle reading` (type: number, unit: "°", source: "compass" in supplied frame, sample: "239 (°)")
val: 270 (°)
